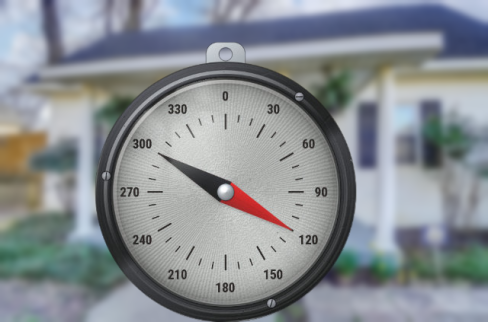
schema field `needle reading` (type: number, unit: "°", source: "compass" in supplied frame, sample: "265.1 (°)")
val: 120 (°)
